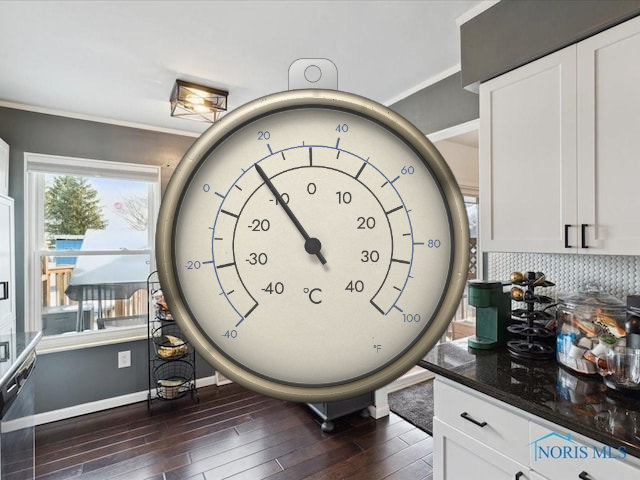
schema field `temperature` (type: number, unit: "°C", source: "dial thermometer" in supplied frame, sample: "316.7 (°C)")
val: -10 (°C)
